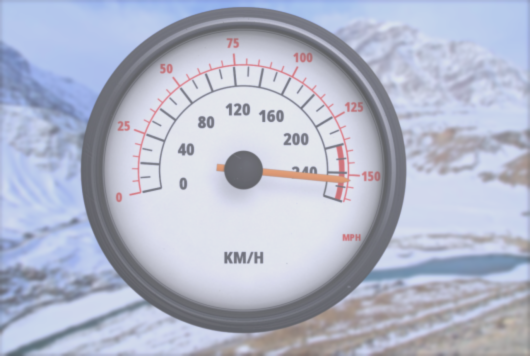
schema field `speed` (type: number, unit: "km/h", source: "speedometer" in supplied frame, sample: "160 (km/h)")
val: 245 (km/h)
